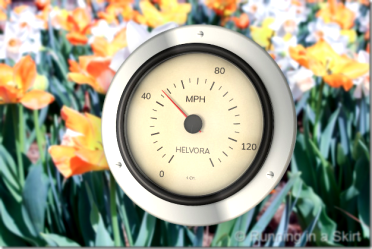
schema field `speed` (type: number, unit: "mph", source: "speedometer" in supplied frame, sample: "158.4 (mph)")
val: 47.5 (mph)
